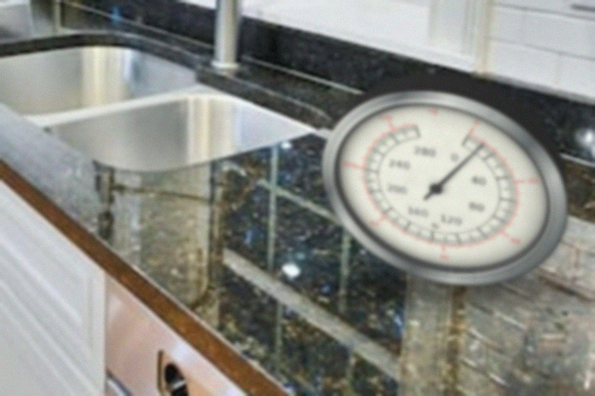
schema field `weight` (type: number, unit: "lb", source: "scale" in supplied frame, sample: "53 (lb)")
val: 10 (lb)
